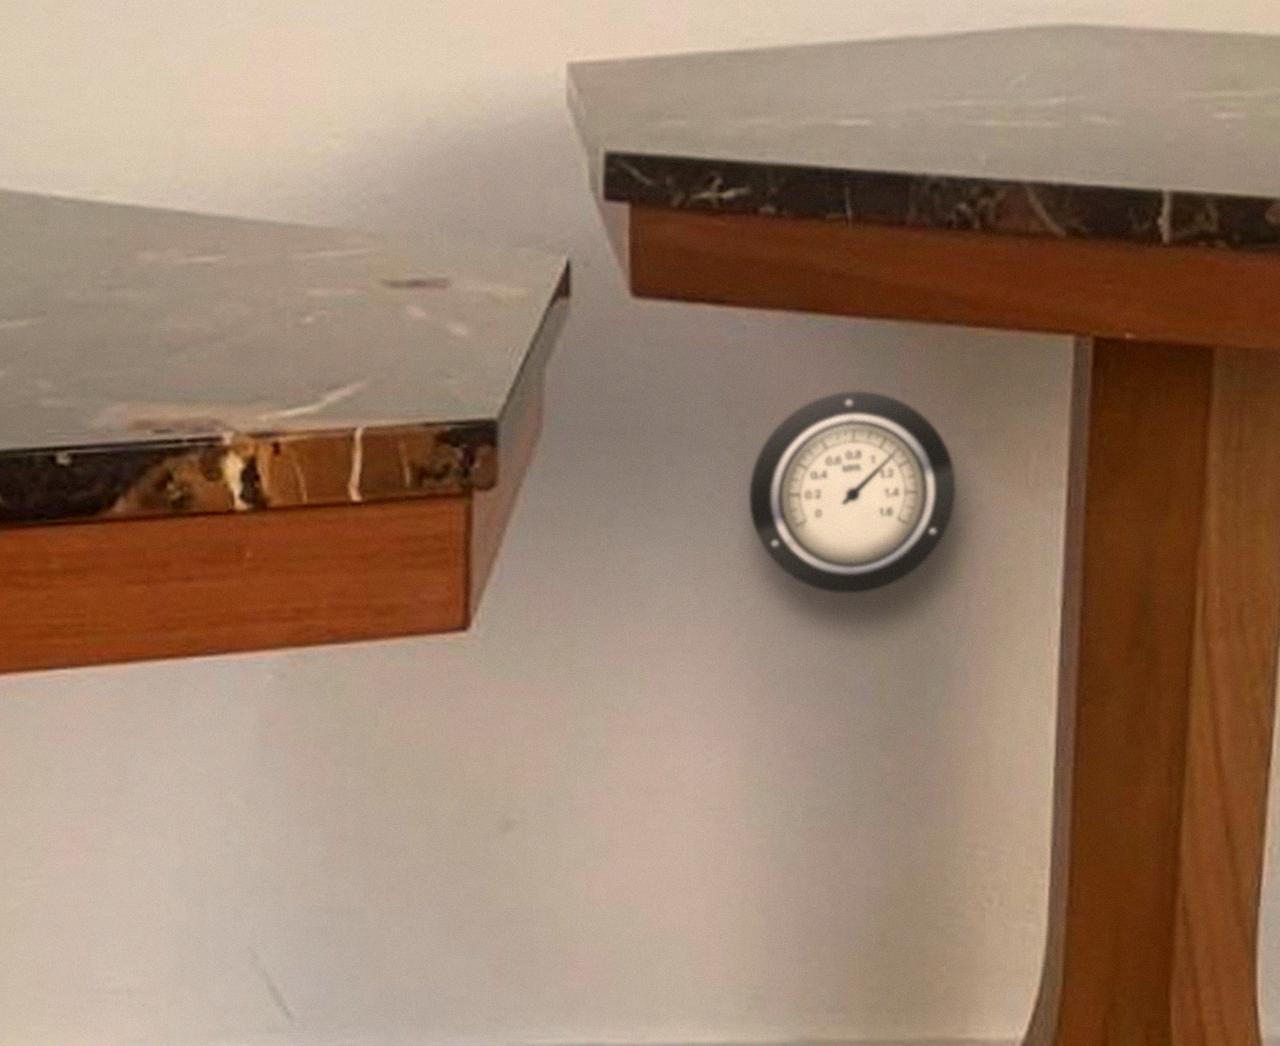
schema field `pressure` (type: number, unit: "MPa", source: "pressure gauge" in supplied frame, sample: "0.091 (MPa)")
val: 1.1 (MPa)
